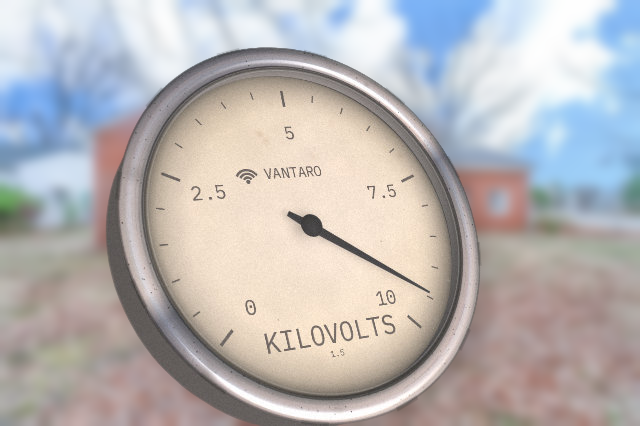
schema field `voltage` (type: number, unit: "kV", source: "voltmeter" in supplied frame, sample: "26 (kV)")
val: 9.5 (kV)
